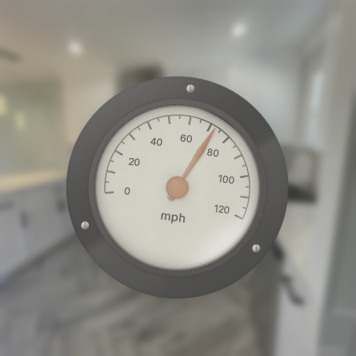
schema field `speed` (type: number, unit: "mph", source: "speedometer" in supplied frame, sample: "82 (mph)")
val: 72.5 (mph)
